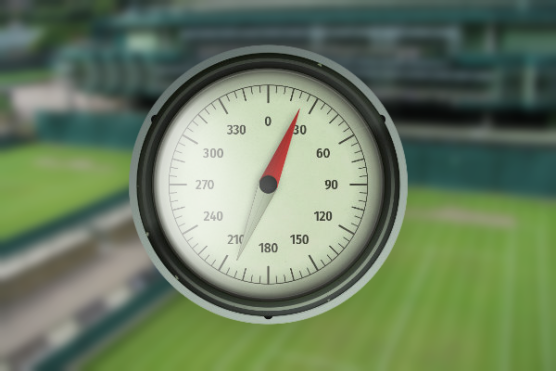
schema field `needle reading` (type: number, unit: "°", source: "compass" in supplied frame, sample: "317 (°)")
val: 22.5 (°)
